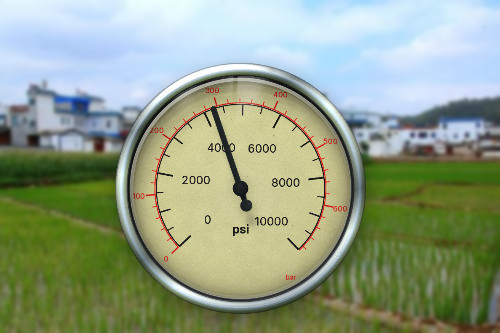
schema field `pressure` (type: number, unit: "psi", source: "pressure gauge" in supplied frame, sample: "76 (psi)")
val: 4250 (psi)
